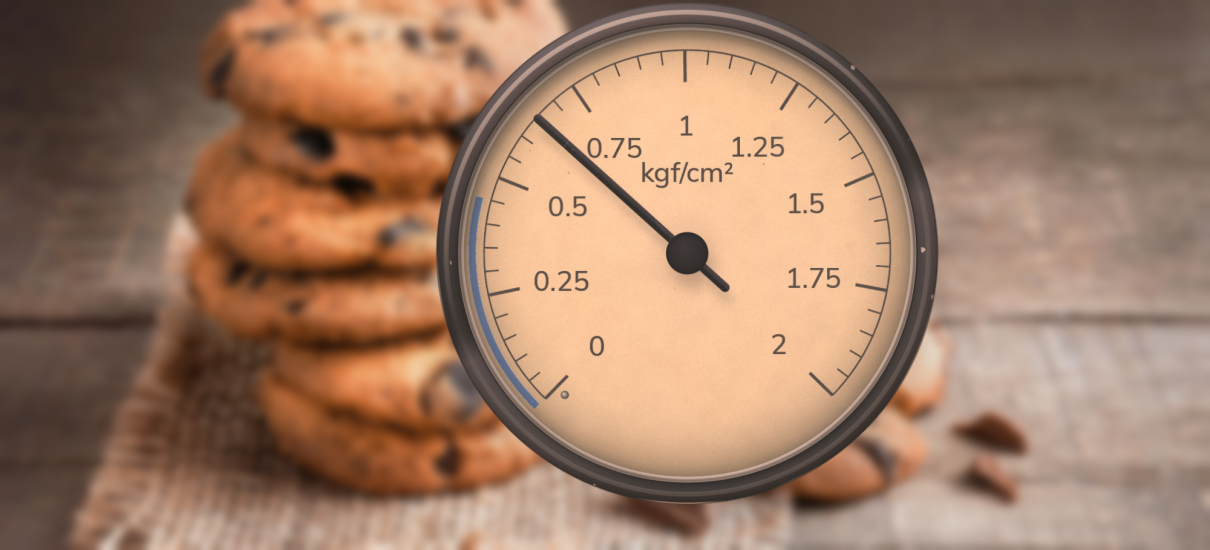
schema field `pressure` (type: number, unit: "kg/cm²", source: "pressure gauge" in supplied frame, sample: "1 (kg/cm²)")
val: 0.65 (kg/cm²)
